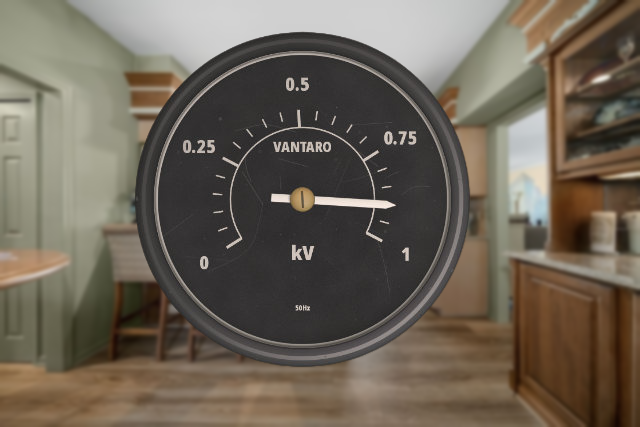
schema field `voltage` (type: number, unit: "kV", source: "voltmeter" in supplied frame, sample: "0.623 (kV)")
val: 0.9 (kV)
